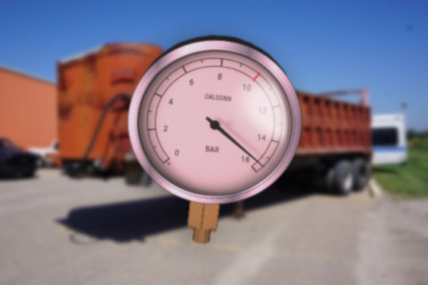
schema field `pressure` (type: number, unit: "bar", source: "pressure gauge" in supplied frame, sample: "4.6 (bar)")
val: 15.5 (bar)
